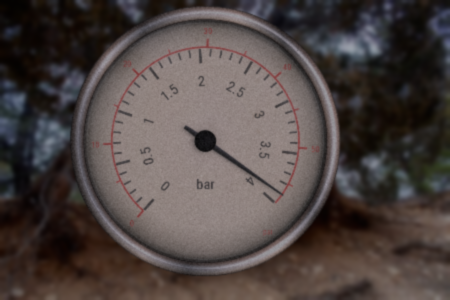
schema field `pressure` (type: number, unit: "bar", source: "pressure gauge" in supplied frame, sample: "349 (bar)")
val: 3.9 (bar)
